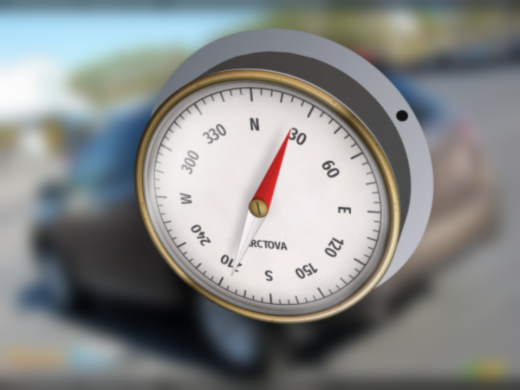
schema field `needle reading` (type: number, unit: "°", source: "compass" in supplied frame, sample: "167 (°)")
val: 25 (°)
